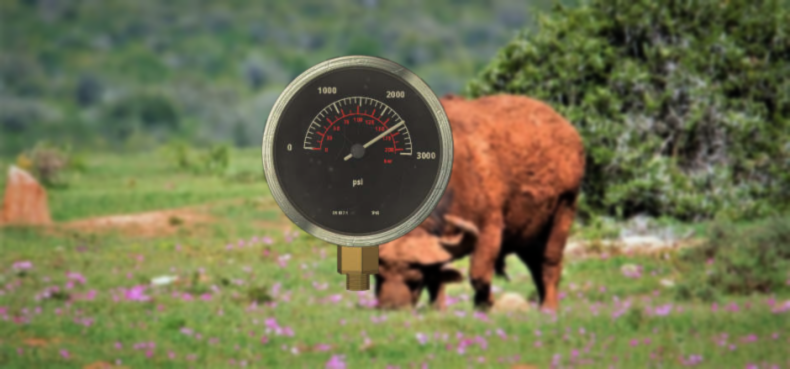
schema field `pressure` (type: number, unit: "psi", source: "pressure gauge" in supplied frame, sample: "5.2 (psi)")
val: 2400 (psi)
